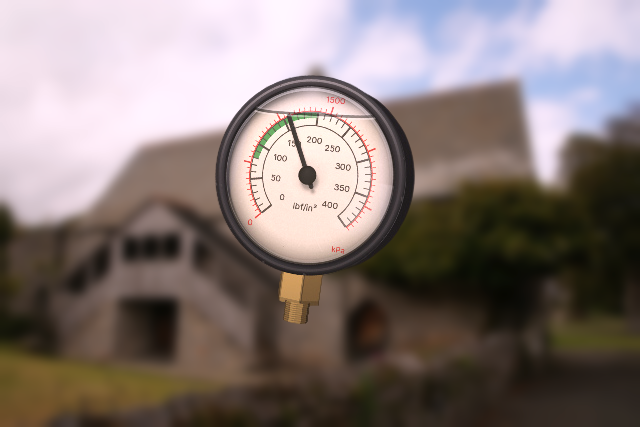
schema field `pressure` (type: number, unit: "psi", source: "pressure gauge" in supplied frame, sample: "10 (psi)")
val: 160 (psi)
